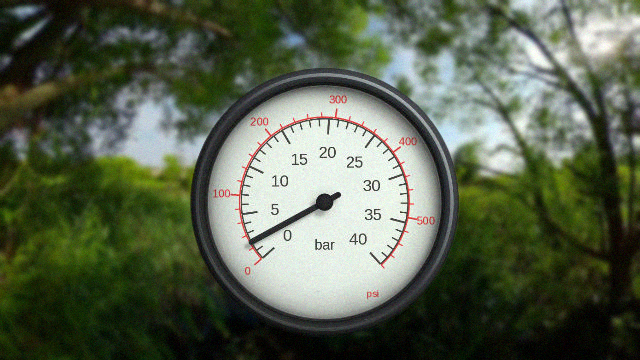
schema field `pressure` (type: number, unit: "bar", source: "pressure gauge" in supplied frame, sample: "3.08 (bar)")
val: 2 (bar)
